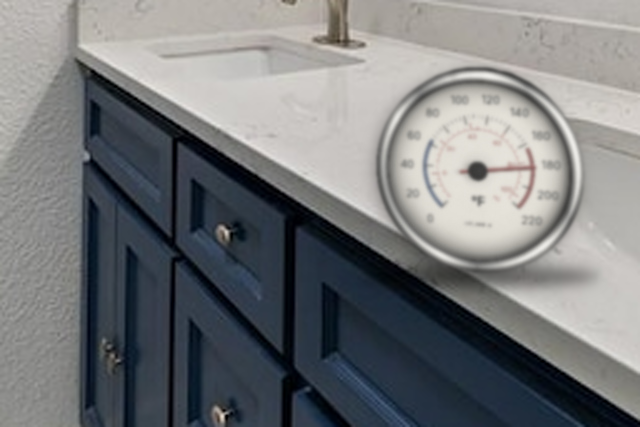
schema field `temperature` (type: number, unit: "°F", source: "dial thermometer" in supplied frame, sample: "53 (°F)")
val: 180 (°F)
